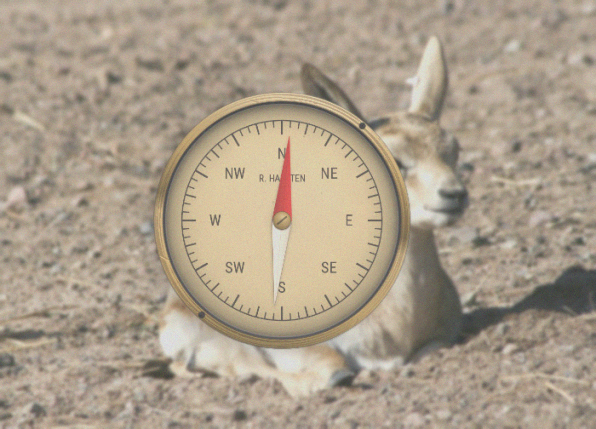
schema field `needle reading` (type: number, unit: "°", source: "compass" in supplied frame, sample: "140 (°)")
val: 5 (°)
